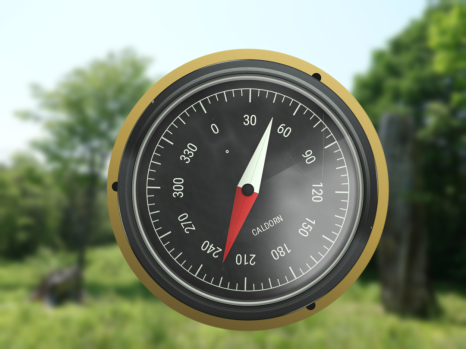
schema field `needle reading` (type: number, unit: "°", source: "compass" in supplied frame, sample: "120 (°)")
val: 227.5 (°)
